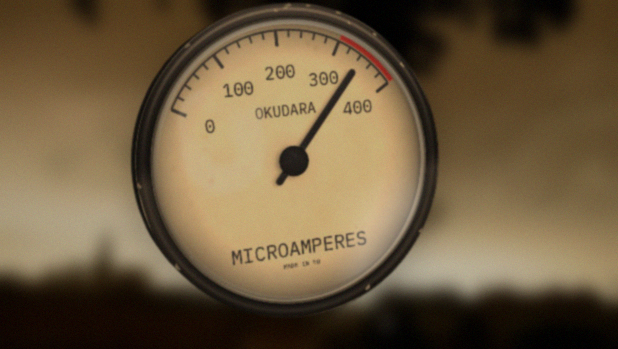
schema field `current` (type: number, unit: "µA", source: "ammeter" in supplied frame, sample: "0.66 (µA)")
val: 340 (µA)
